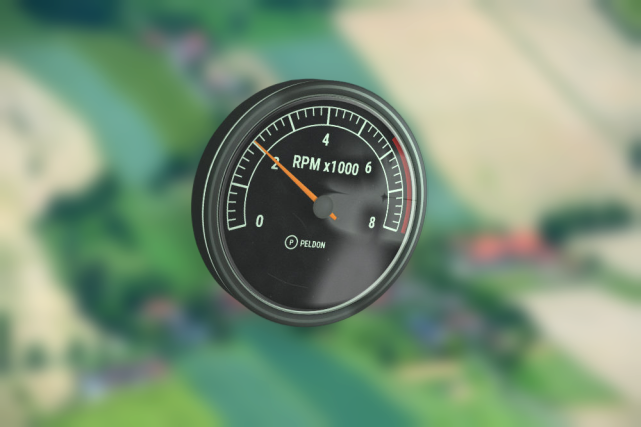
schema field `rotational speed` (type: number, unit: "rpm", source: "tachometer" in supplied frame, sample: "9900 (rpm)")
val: 2000 (rpm)
